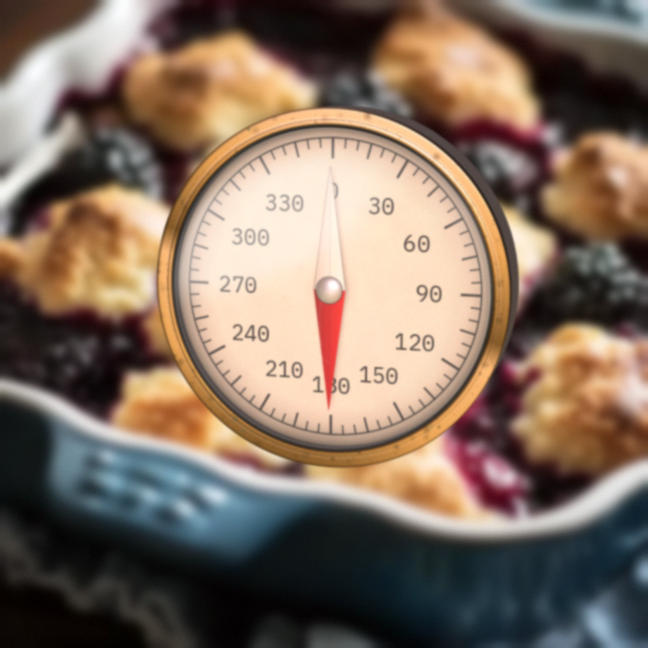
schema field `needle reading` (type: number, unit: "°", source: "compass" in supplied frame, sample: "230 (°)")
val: 180 (°)
